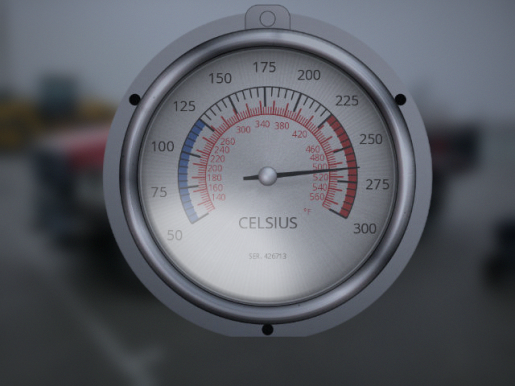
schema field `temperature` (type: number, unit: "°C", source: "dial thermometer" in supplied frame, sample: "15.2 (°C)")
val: 265 (°C)
